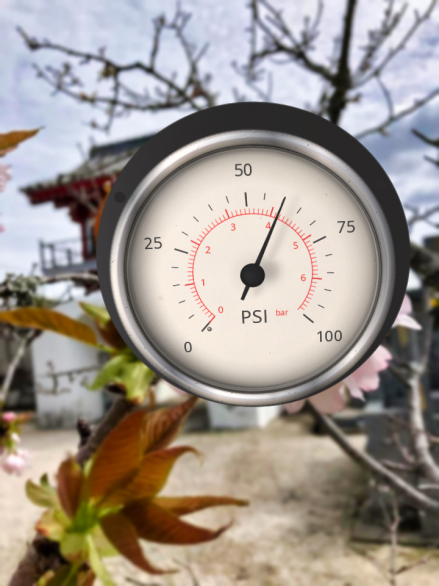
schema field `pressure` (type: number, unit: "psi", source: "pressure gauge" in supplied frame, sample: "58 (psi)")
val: 60 (psi)
